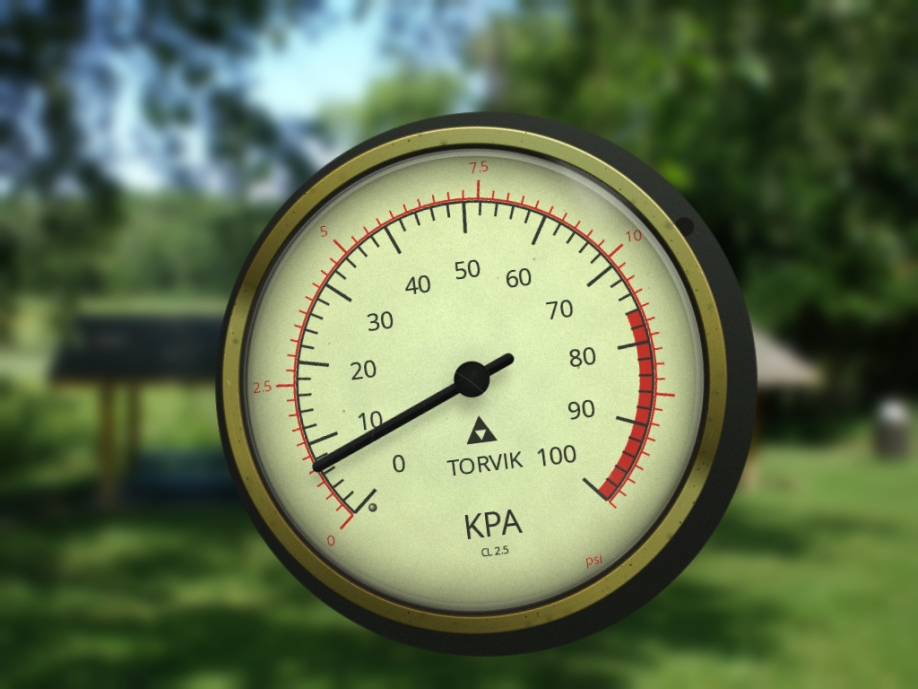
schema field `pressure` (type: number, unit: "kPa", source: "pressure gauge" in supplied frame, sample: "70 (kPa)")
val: 7 (kPa)
